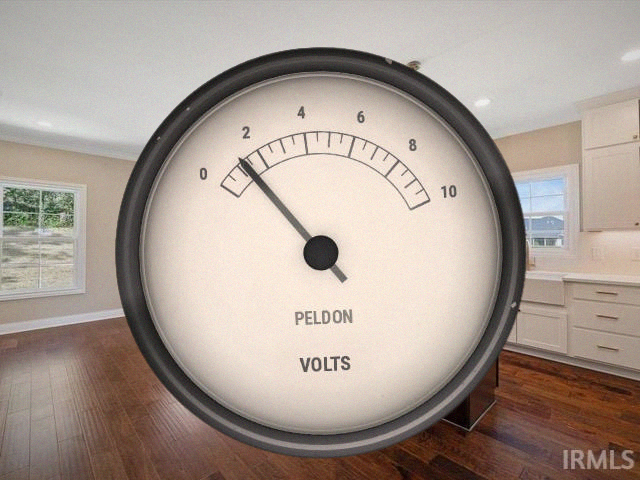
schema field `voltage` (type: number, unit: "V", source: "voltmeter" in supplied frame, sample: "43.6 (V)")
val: 1.25 (V)
